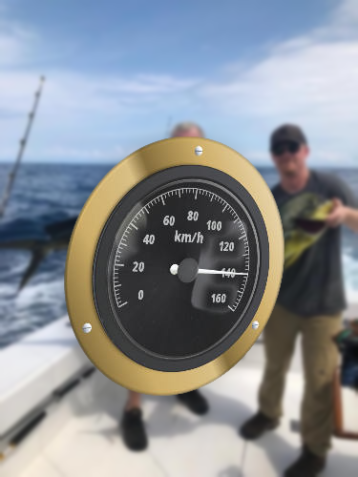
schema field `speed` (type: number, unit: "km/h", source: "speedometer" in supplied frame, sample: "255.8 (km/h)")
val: 140 (km/h)
